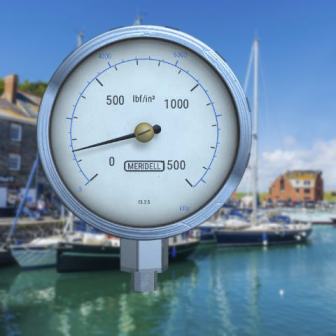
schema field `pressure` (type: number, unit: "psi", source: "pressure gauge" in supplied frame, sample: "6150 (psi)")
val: 150 (psi)
